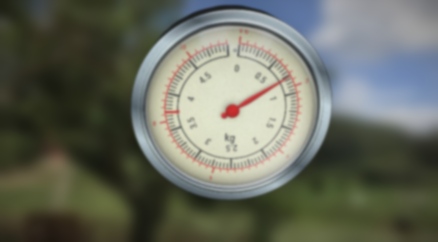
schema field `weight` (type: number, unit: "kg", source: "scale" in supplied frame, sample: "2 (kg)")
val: 0.75 (kg)
